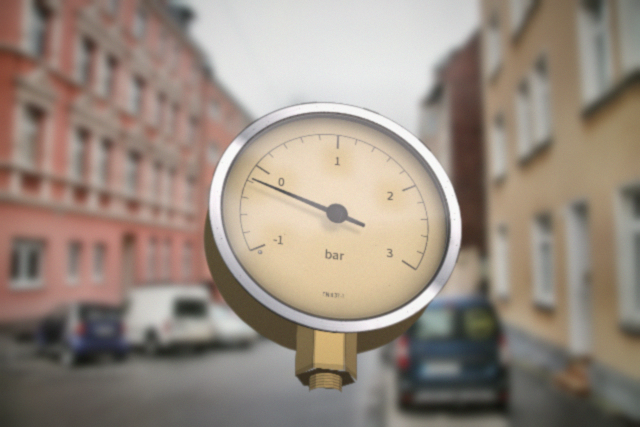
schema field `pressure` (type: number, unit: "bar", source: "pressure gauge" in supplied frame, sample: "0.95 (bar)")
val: -0.2 (bar)
